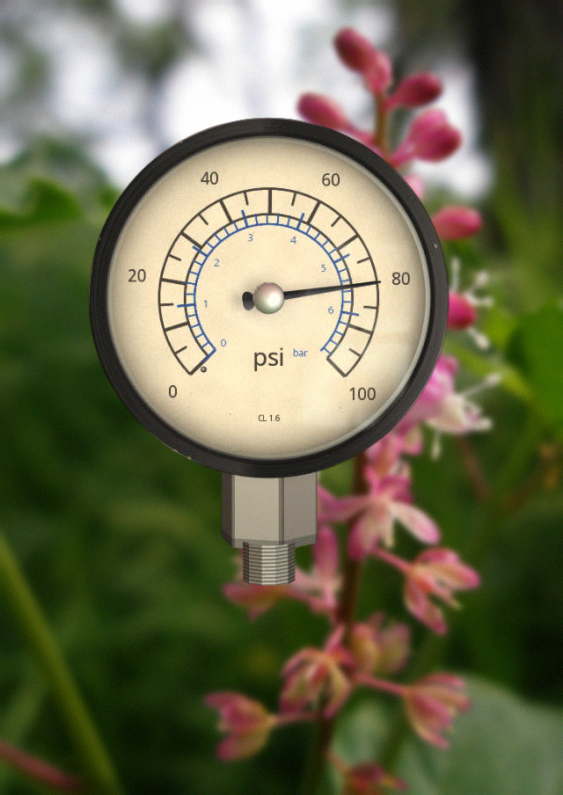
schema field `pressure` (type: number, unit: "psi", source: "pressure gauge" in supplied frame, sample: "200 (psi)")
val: 80 (psi)
